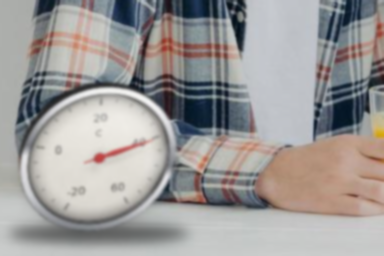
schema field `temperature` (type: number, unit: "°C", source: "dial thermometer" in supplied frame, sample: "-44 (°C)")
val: 40 (°C)
